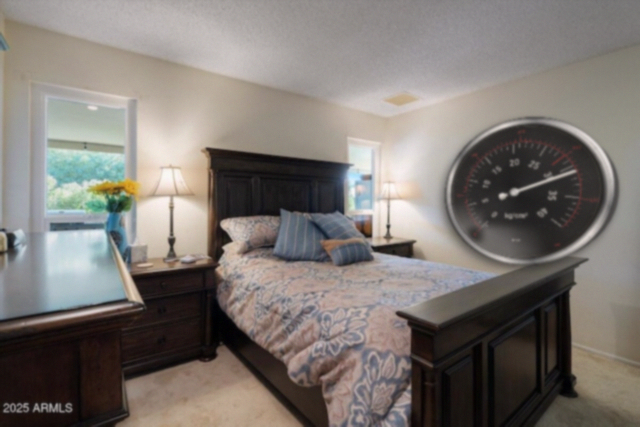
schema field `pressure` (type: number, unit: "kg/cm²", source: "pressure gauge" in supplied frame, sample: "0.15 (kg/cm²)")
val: 31 (kg/cm²)
